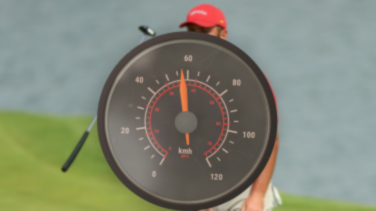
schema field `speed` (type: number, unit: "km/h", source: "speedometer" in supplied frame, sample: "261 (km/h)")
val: 57.5 (km/h)
